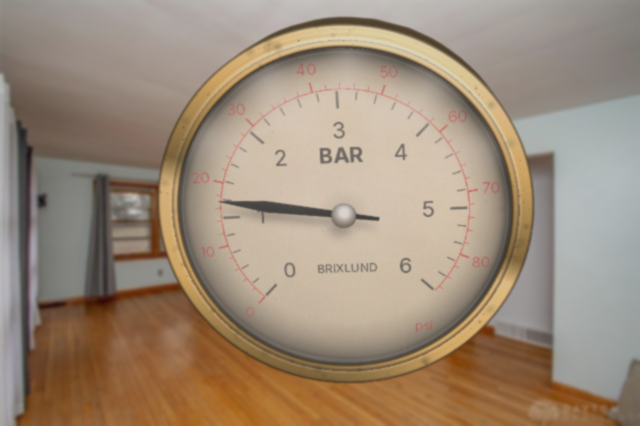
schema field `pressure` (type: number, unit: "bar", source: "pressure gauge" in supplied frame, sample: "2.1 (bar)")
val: 1.2 (bar)
